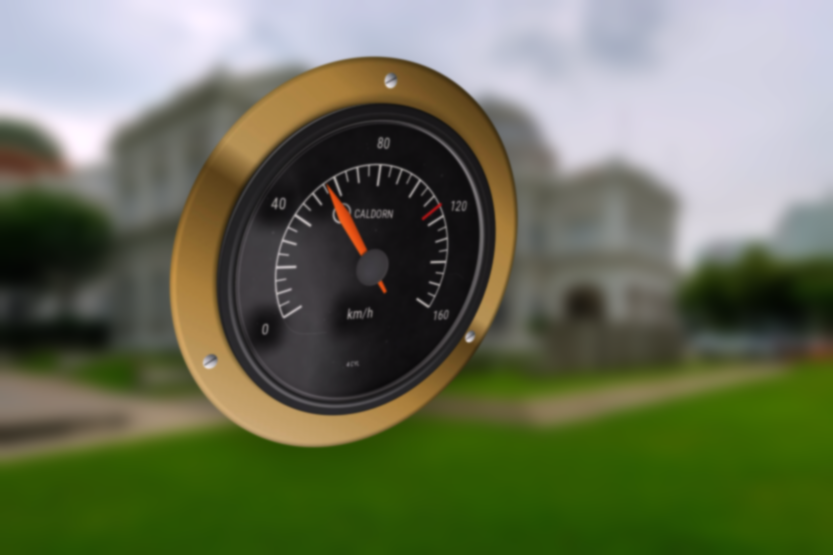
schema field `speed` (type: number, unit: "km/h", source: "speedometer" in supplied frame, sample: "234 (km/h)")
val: 55 (km/h)
